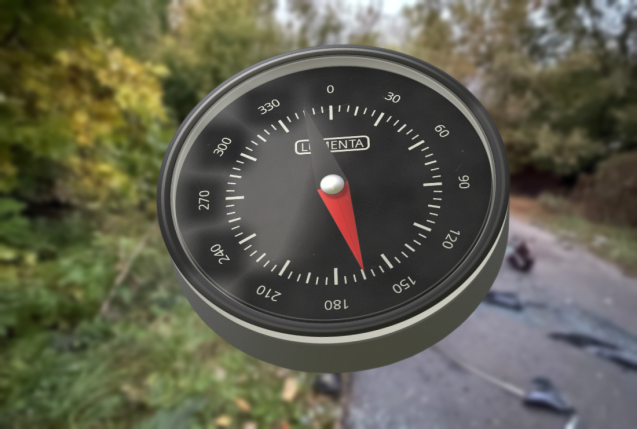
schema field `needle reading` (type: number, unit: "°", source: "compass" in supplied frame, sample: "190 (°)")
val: 165 (°)
